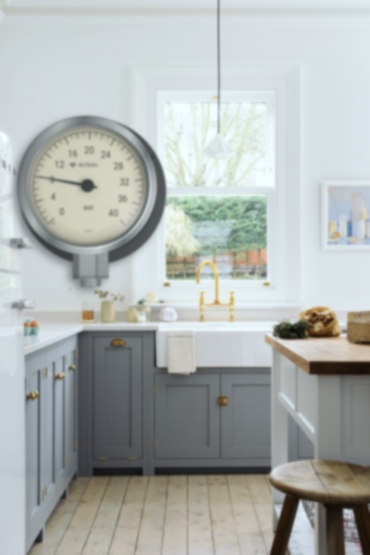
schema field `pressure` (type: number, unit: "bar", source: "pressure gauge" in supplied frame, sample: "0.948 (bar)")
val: 8 (bar)
